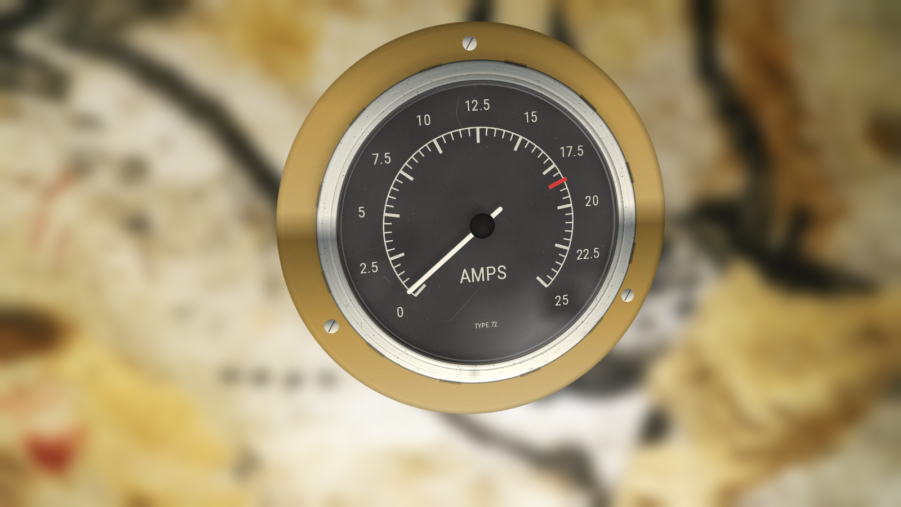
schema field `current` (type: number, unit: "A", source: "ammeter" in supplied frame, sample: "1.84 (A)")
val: 0.5 (A)
